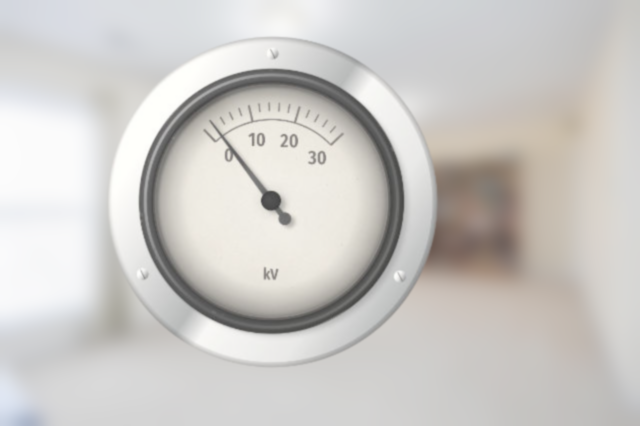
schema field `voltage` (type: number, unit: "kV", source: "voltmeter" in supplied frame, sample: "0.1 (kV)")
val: 2 (kV)
